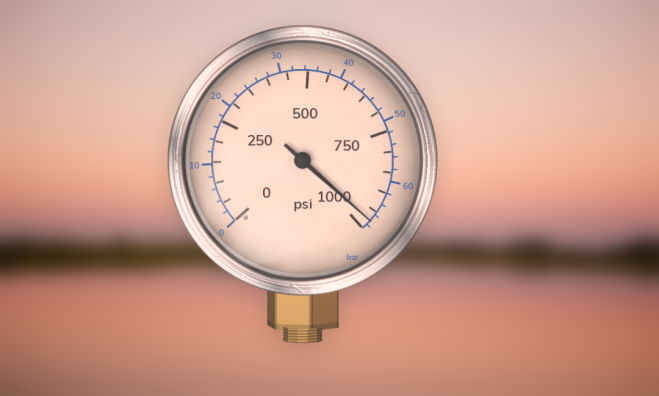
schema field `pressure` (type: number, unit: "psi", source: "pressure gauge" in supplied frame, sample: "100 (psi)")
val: 975 (psi)
